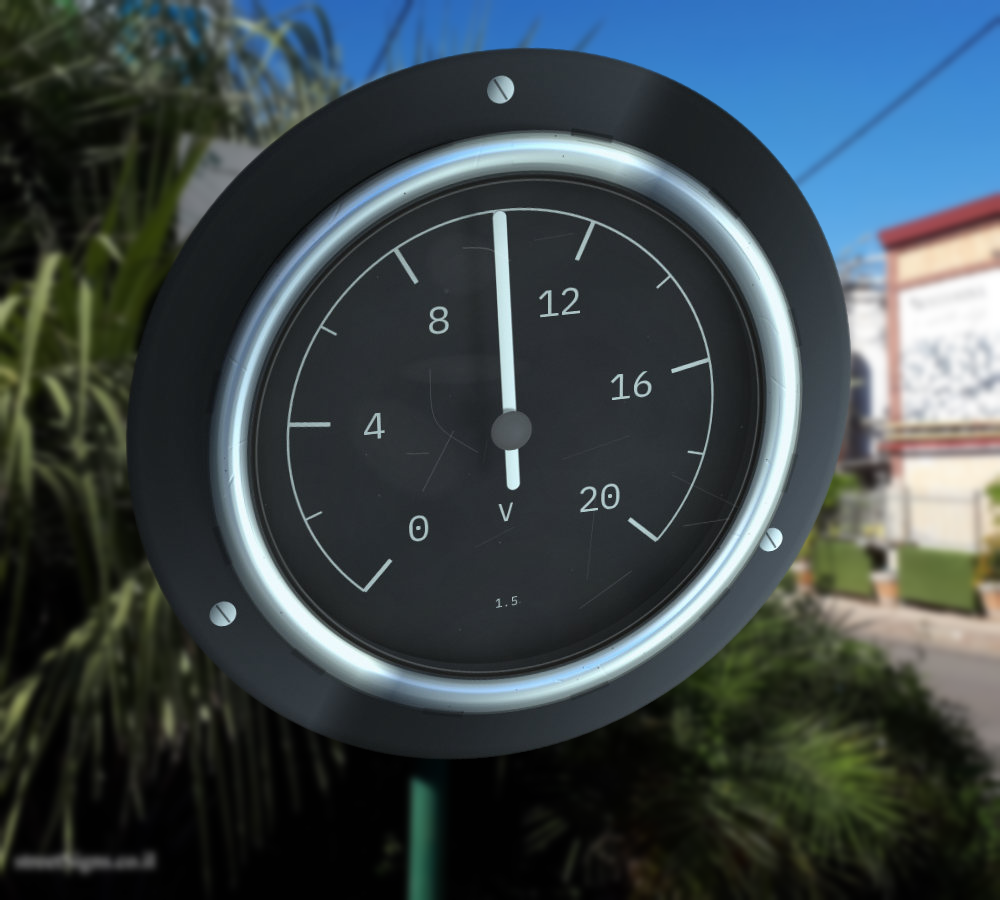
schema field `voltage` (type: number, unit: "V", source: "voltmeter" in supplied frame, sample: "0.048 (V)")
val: 10 (V)
